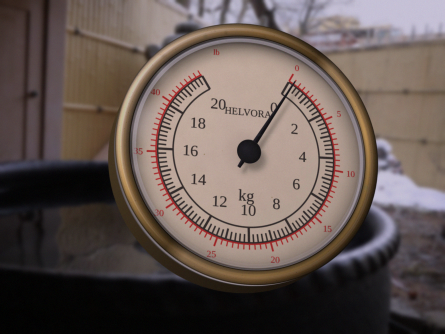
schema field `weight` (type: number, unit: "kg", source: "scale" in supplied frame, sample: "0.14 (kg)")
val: 0.2 (kg)
